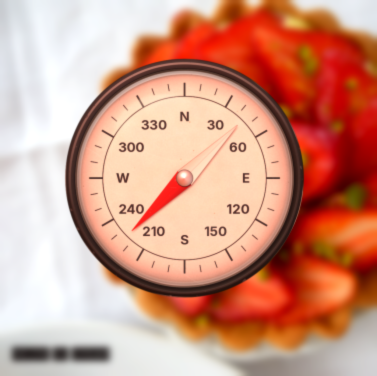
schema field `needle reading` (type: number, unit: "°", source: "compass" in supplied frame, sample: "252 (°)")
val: 225 (°)
